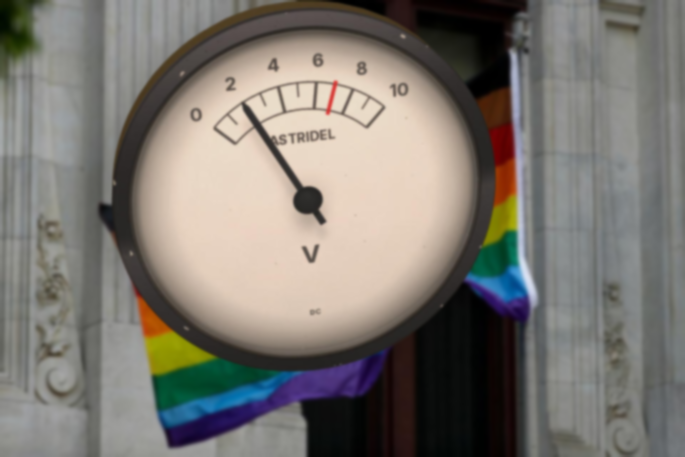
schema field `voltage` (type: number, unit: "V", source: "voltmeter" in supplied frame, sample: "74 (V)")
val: 2 (V)
